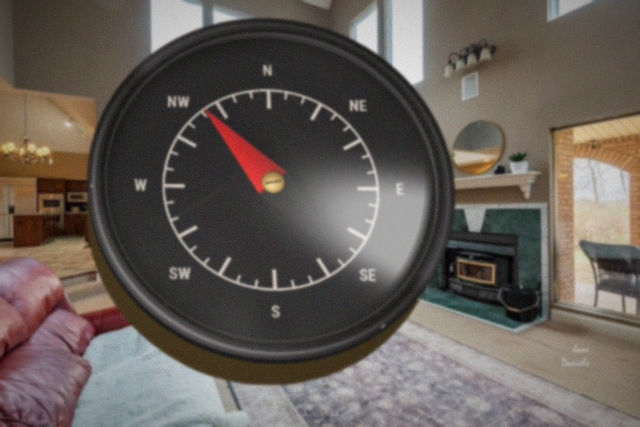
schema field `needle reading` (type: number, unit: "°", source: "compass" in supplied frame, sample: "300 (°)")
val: 320 (°)
